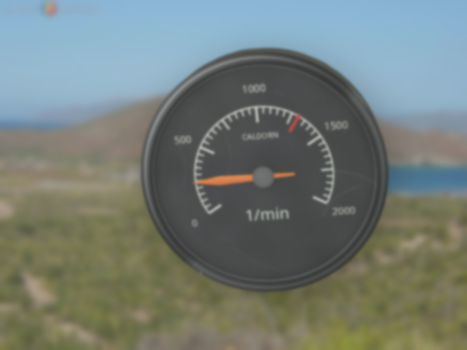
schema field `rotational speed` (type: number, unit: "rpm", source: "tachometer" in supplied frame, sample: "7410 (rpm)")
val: 250 (rpm)
